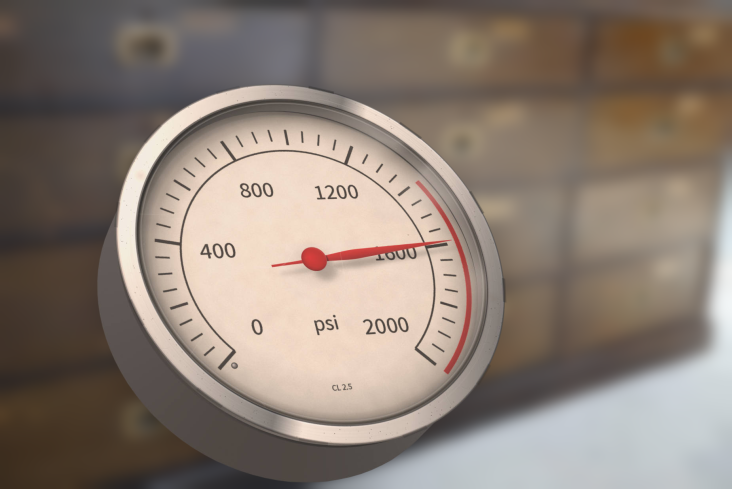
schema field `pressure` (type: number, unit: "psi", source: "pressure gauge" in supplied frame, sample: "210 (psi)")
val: 1600 (psi)
